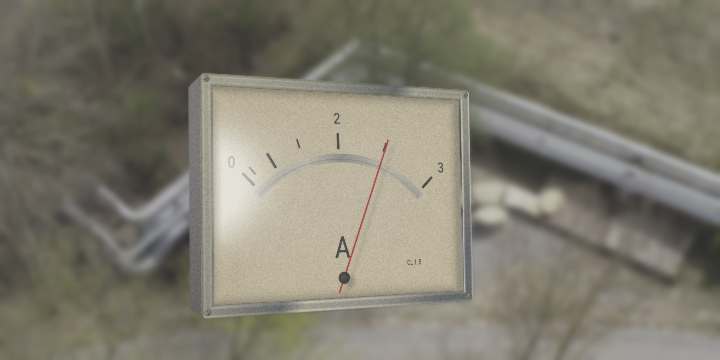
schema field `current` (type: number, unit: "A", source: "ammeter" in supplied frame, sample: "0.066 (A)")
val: 2.5 (A)
